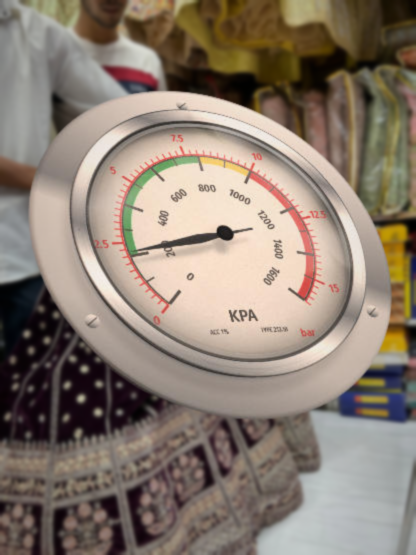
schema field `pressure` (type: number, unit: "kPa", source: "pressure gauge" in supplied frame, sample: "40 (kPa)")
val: 200 (kPa)
